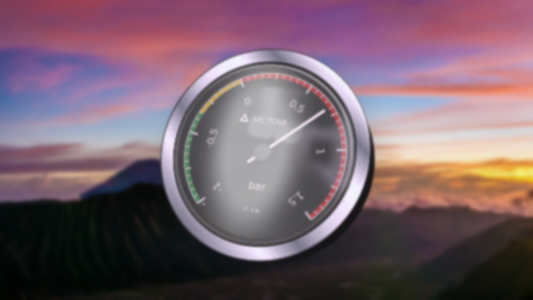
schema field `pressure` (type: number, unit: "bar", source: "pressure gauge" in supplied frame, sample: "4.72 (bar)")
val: 0.7 (bar)
